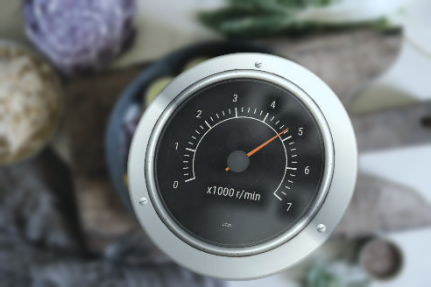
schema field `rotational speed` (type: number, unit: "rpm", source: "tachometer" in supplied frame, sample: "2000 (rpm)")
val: 4800 (rpm)
